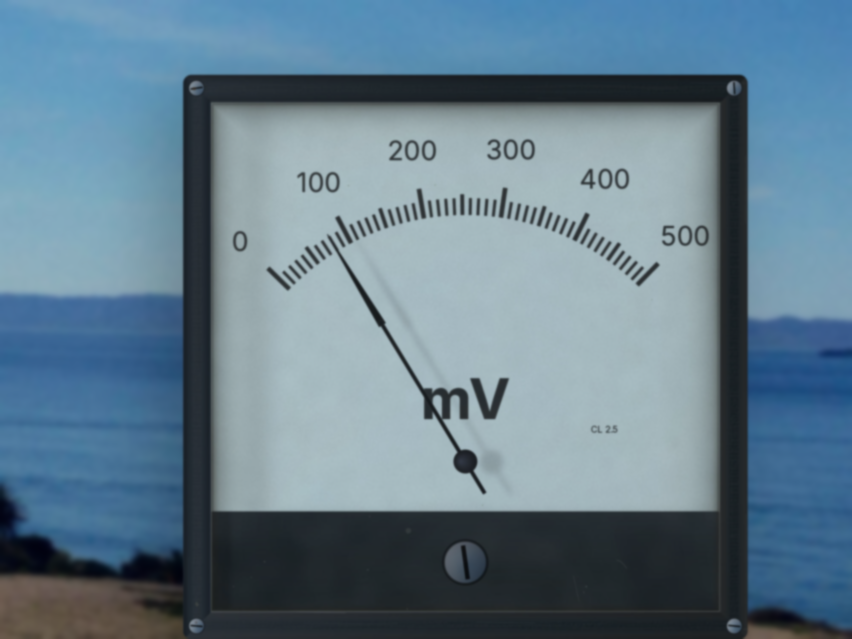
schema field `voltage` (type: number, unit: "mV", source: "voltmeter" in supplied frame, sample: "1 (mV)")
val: 80 (mV)
